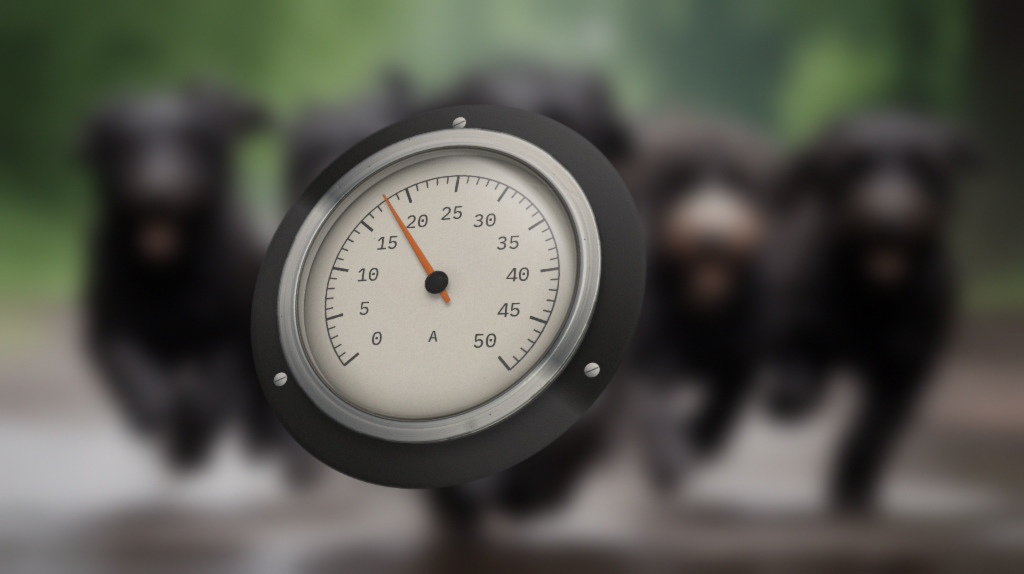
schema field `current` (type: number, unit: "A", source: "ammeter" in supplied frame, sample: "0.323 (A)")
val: 18 (A)
